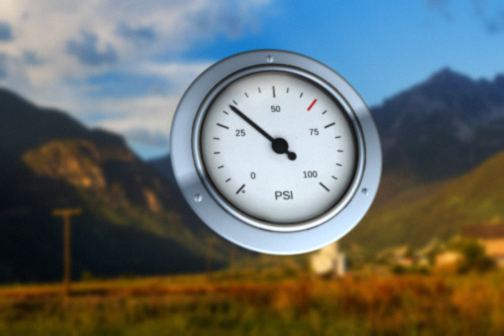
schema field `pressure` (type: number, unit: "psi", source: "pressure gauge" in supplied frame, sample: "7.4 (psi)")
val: 32.5 (psi)
